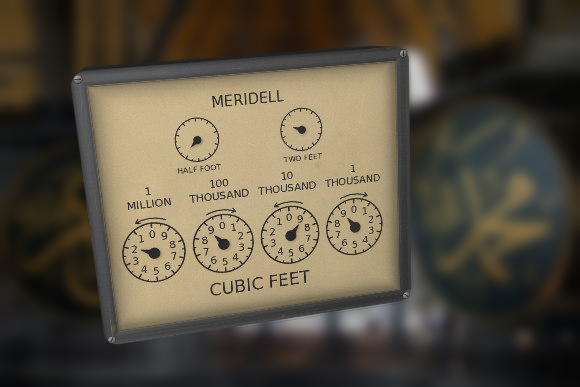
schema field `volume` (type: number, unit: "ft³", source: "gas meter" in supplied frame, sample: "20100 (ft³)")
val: 188900 (ft³)
